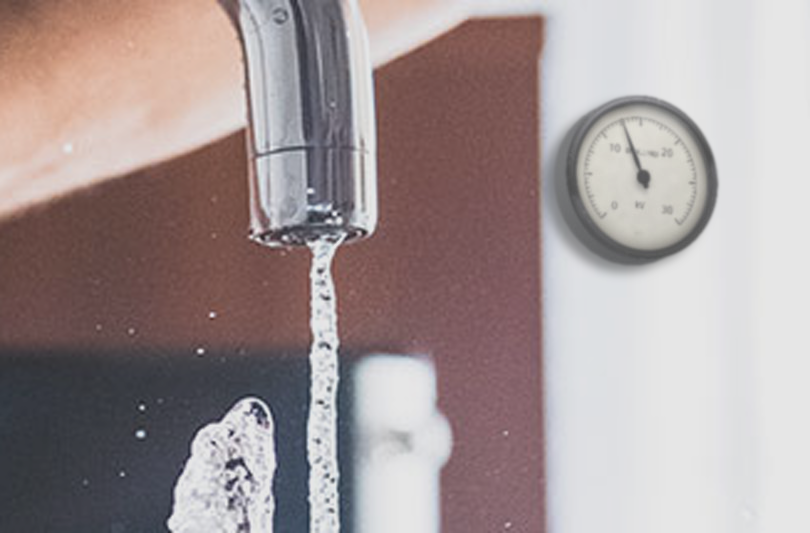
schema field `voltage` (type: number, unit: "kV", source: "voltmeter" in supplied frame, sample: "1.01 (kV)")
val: 12.5 (kV)
